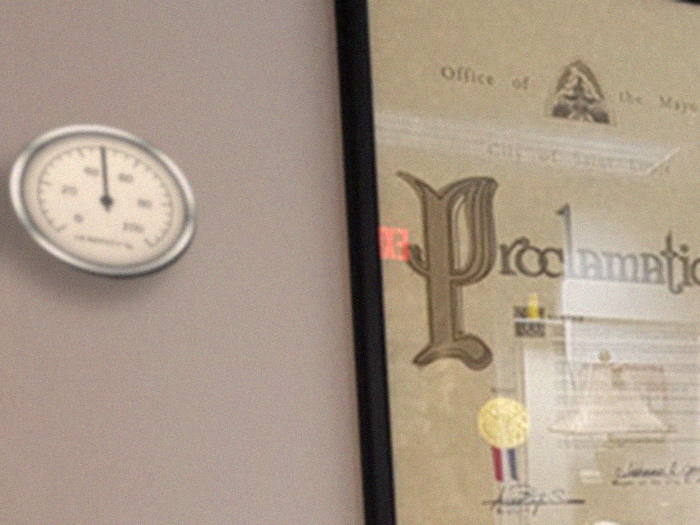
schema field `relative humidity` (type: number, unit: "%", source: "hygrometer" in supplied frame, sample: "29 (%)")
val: 48 (%)
